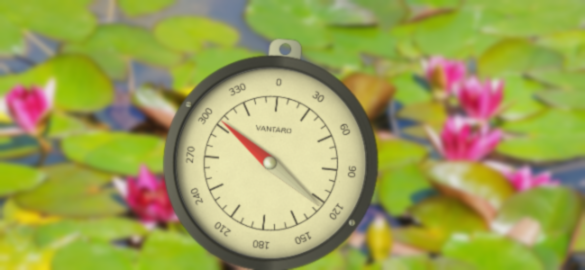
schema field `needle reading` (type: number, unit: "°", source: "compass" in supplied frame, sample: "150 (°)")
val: 305 (°)
